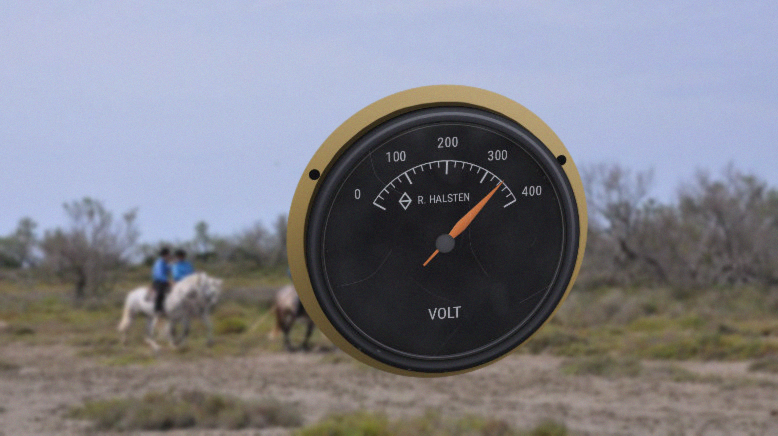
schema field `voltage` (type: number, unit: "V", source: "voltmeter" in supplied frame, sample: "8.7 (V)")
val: 340 (V)
